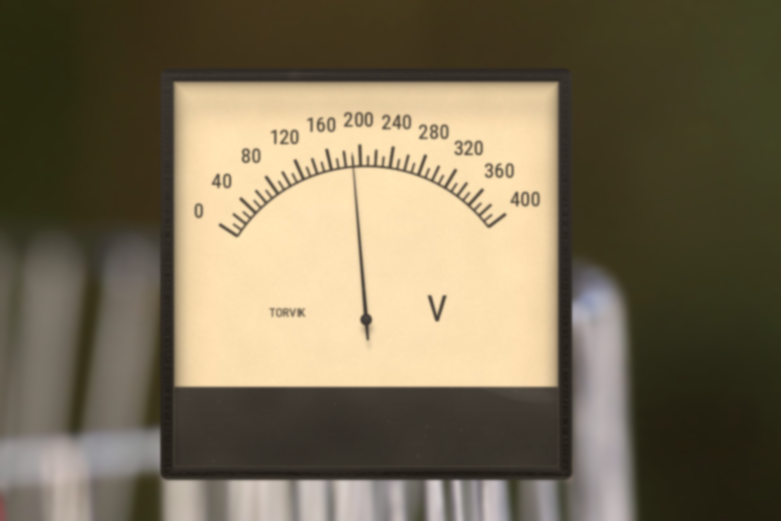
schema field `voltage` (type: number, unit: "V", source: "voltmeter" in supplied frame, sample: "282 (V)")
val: 190 (V)
